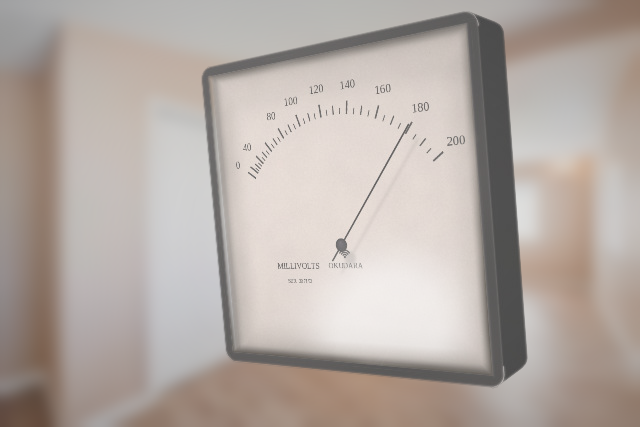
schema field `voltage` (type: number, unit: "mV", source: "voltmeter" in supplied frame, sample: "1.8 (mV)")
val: 180 (mV)
